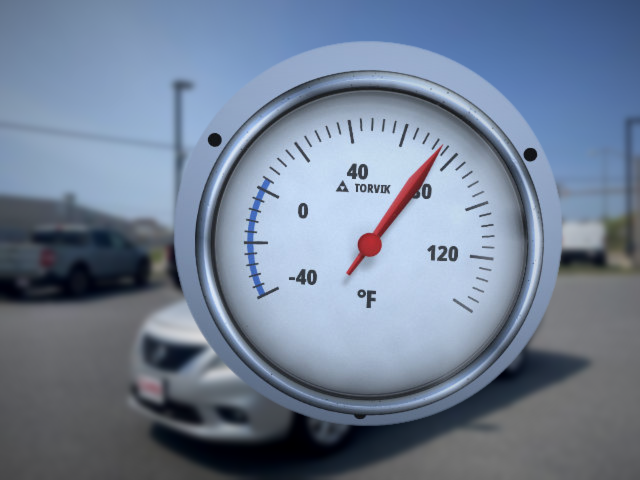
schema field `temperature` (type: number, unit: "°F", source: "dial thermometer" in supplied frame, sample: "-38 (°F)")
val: 74 (°F)
